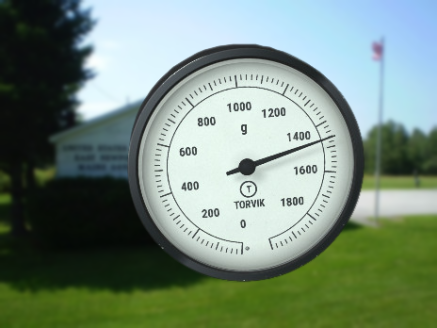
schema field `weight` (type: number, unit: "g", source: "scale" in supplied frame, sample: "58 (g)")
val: 1460 (g)
